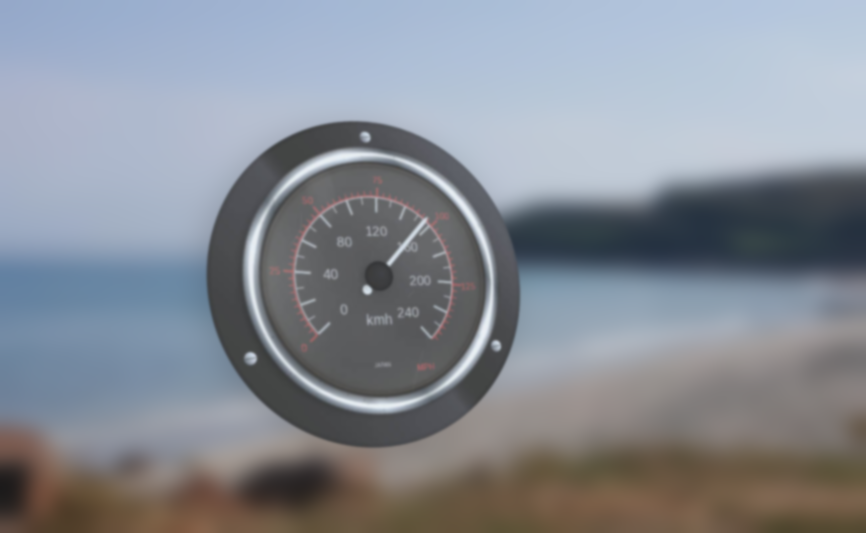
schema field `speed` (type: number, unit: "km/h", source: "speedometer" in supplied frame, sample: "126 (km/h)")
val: 155 (km/h)
